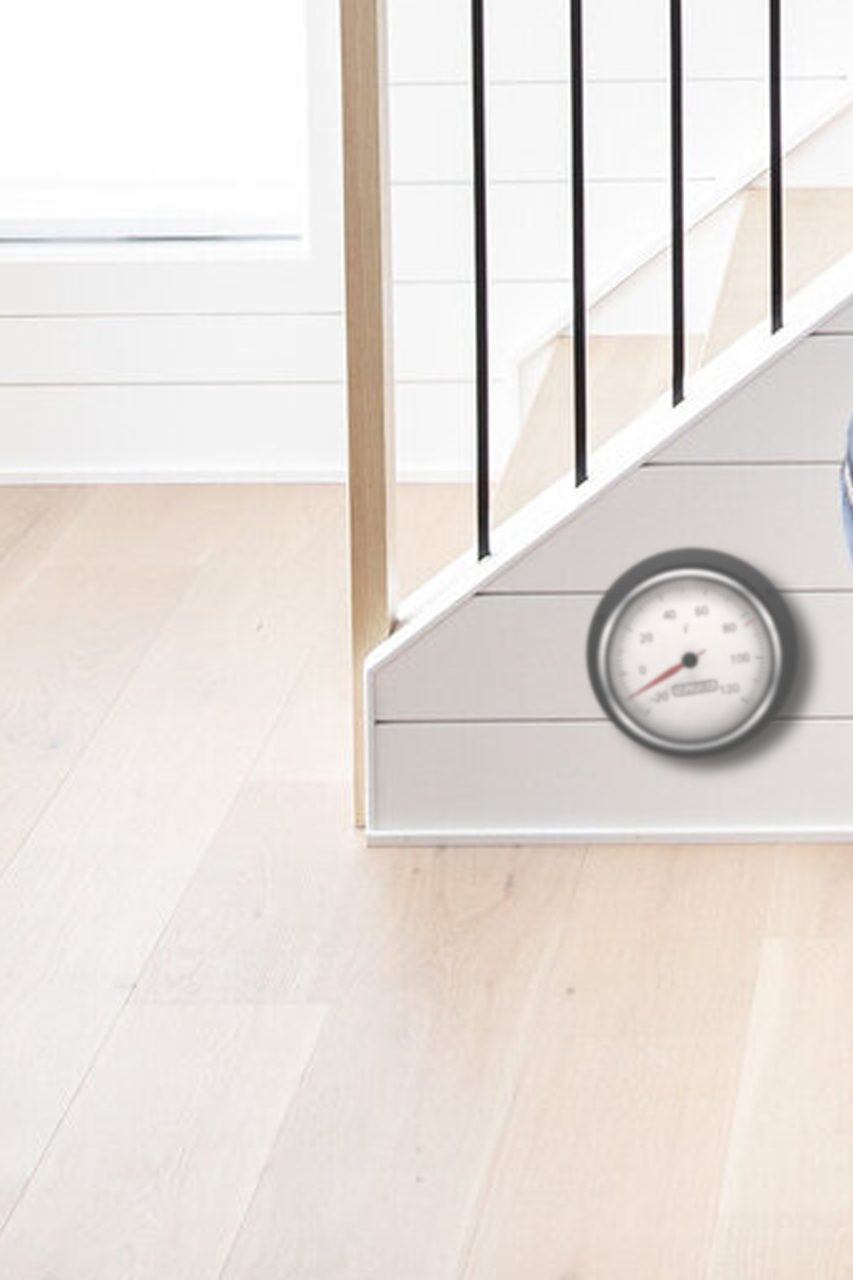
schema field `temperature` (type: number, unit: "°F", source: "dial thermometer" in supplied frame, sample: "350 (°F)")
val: -10 (°F)
